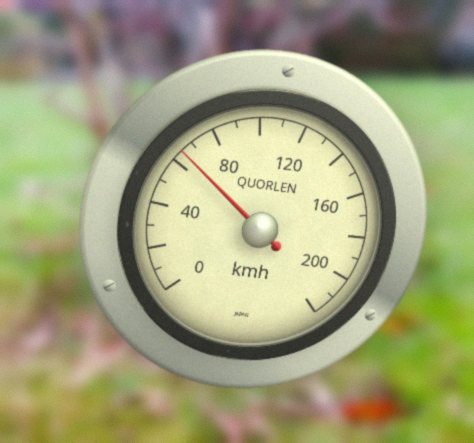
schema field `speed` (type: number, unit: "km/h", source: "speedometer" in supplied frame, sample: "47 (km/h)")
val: 65 (km/h)
